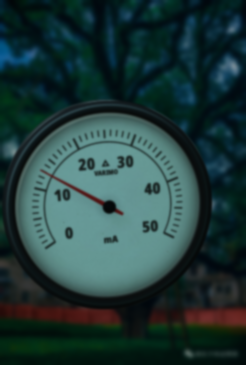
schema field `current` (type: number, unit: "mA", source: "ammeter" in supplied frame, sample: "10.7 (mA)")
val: 13 (mA)
